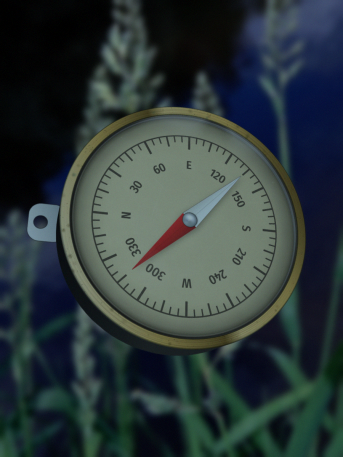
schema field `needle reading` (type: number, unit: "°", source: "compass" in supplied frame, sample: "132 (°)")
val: 315 (°)
